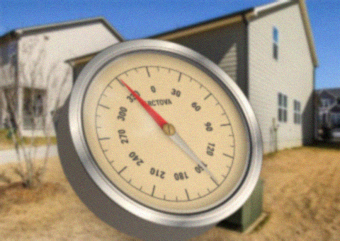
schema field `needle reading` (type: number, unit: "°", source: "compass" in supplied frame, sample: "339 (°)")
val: 330 (°)
